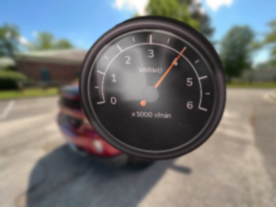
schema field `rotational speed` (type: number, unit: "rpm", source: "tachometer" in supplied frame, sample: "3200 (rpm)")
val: 4000 (rpm)
